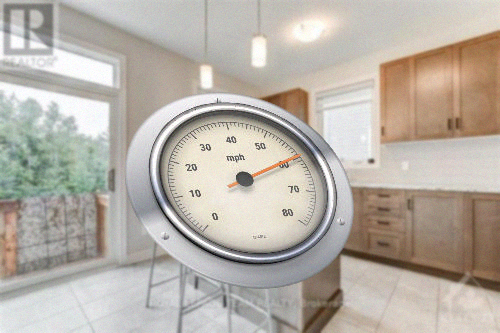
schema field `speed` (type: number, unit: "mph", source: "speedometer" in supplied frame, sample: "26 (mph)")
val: 60 (mph)
